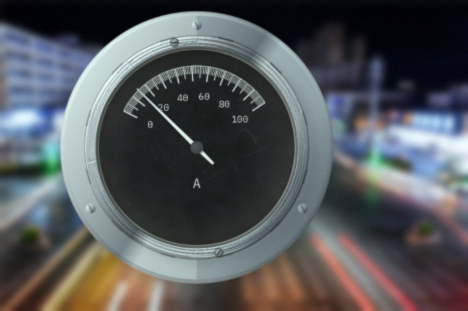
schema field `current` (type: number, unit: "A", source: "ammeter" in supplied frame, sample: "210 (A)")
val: 15 (A)
